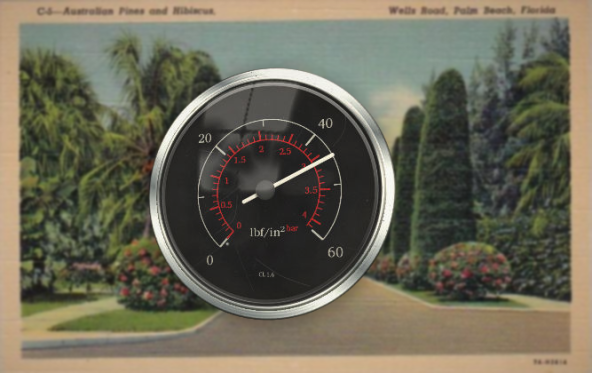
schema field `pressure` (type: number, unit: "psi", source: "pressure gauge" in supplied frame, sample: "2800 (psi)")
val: 45 (psi)
